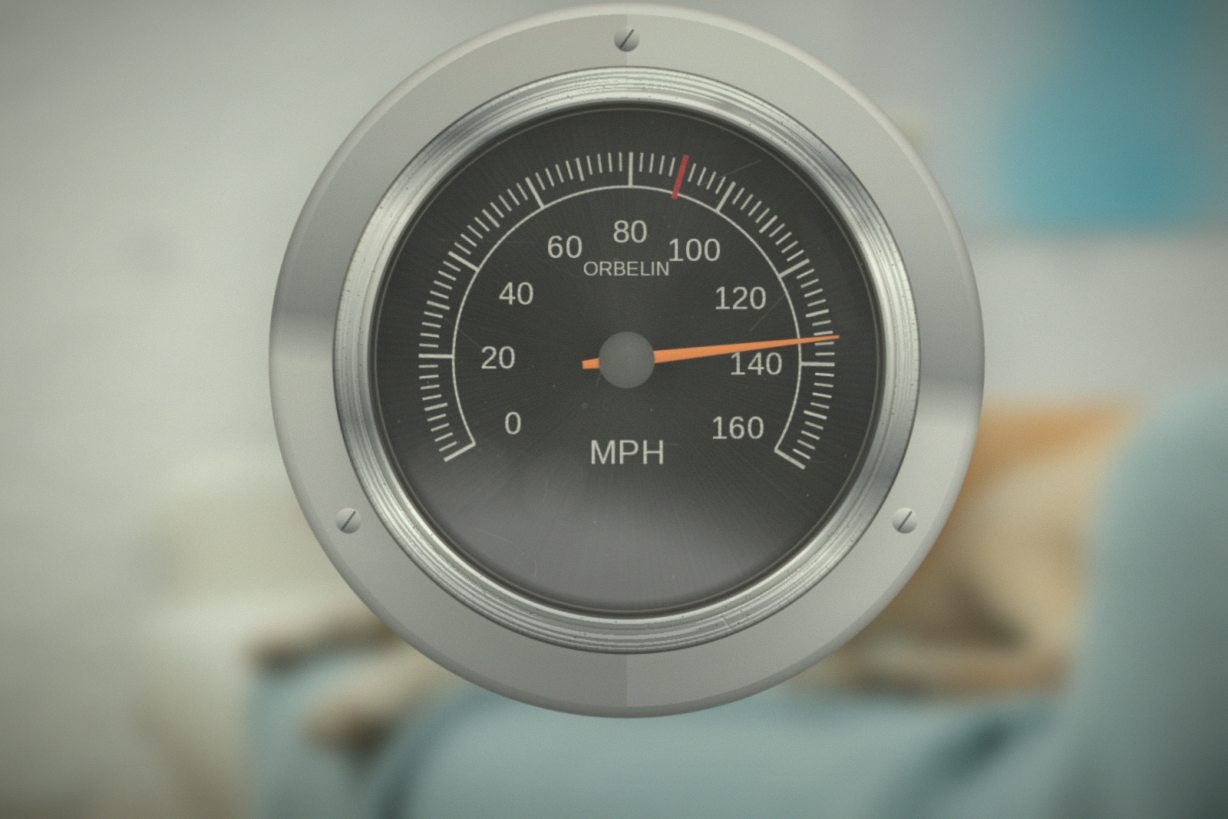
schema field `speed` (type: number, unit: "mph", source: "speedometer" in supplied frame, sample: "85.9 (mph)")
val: 135 (mph)
